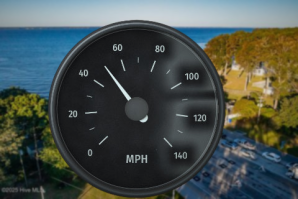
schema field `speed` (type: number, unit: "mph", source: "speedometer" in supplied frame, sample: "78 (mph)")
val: 50 (mph)
